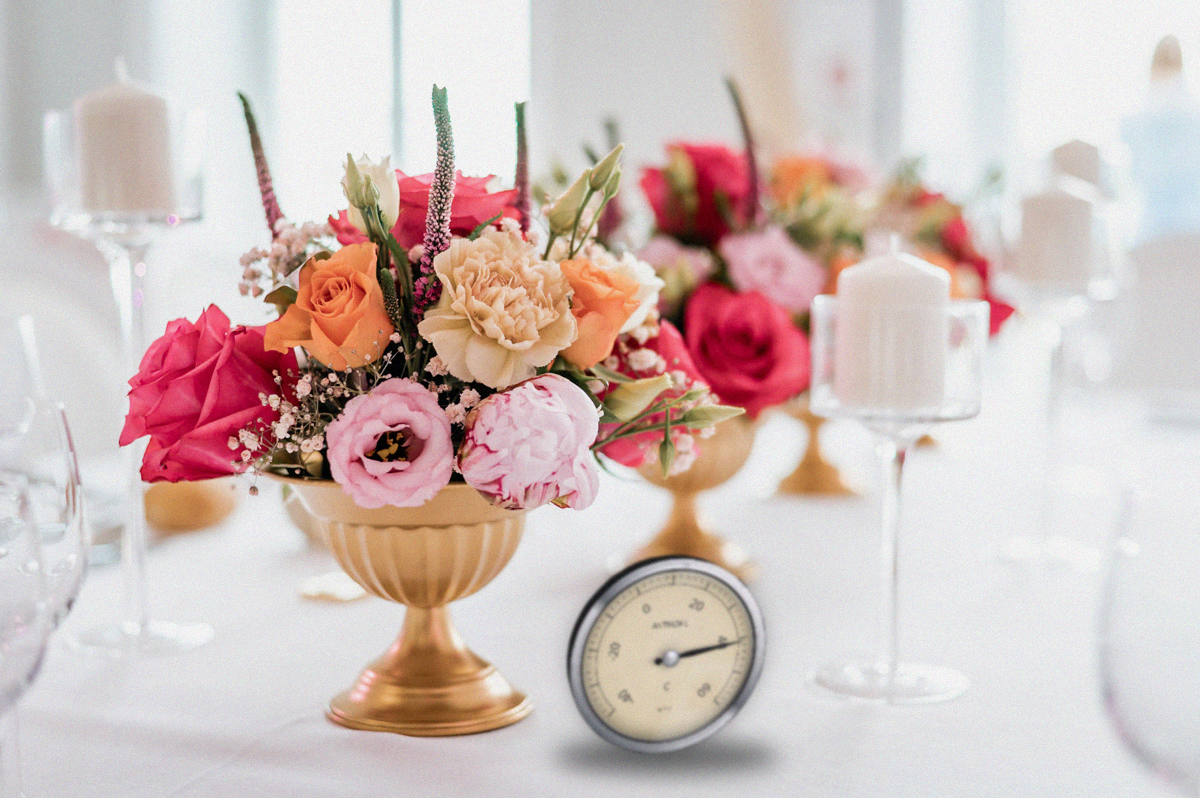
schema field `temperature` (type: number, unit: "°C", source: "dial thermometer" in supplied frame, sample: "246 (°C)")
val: 40 (°C)
